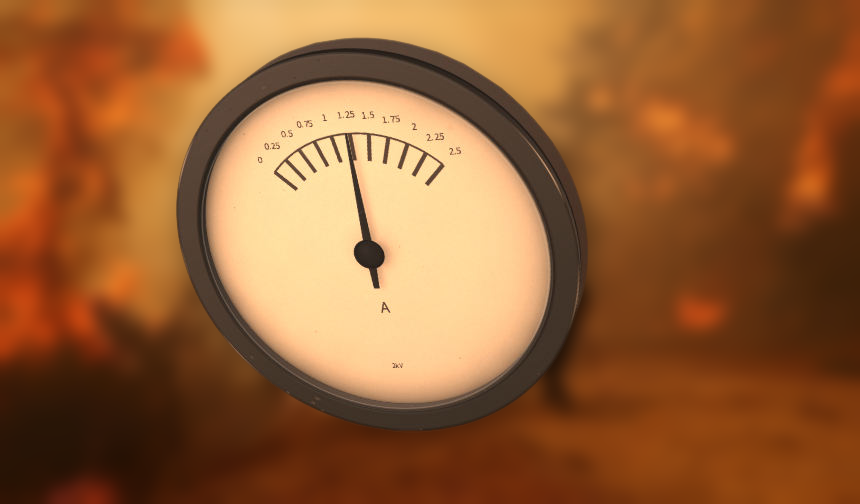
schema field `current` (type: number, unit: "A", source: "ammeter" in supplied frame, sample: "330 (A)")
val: 1.25 (A)
